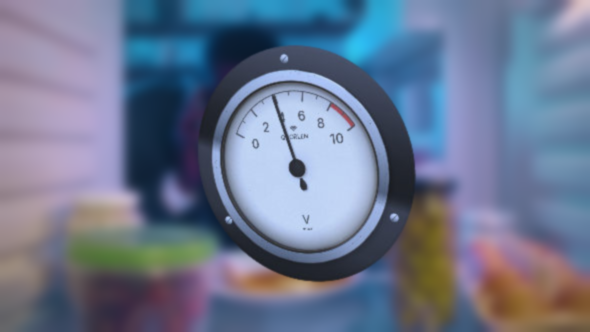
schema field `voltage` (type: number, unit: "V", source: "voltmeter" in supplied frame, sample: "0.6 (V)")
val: 4 (V)
